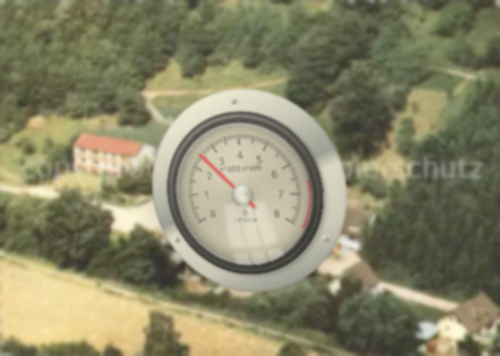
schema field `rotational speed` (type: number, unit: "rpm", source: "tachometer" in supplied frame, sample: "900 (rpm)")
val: 2500 (rpm)
